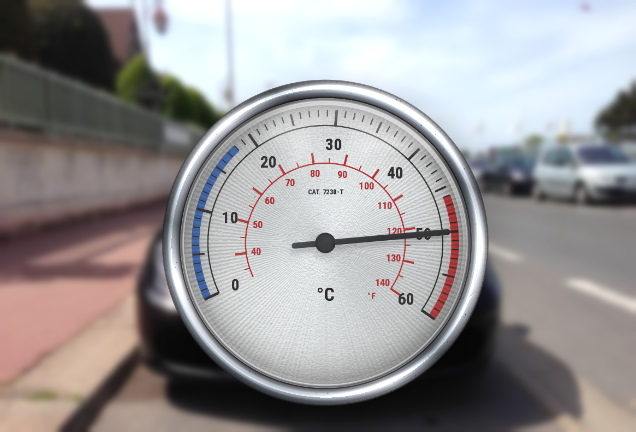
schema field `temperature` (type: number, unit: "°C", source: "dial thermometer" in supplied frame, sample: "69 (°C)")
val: 50 (°C)
